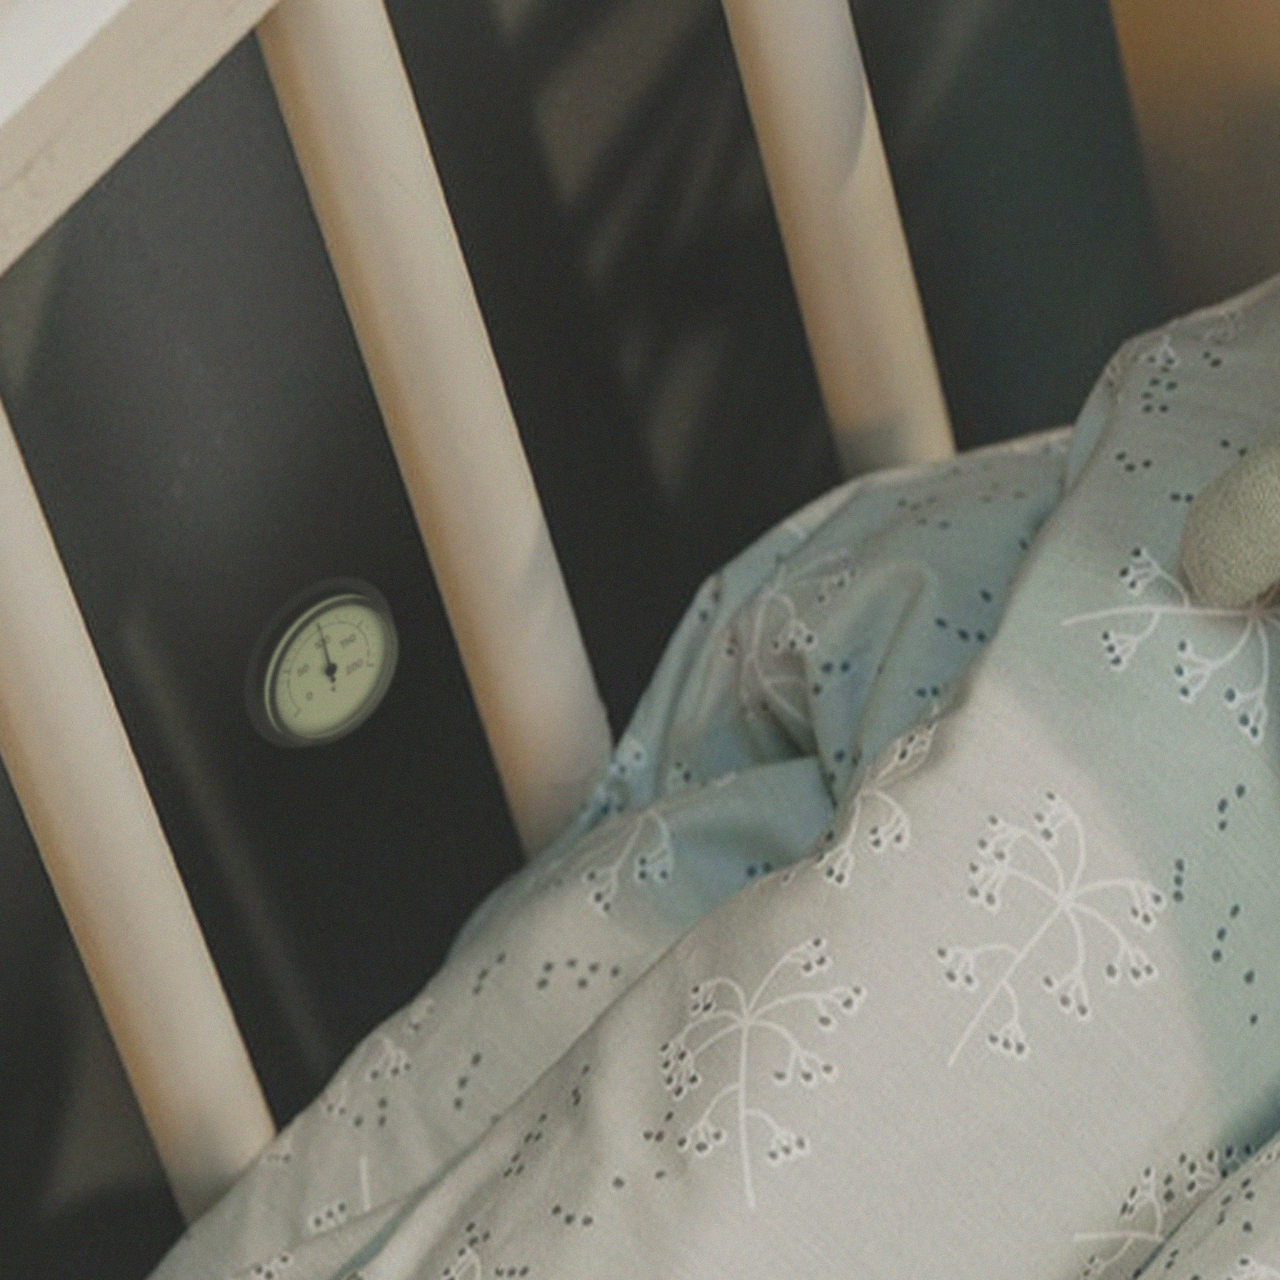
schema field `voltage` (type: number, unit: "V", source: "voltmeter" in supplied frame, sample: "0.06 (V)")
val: 100 (V)
